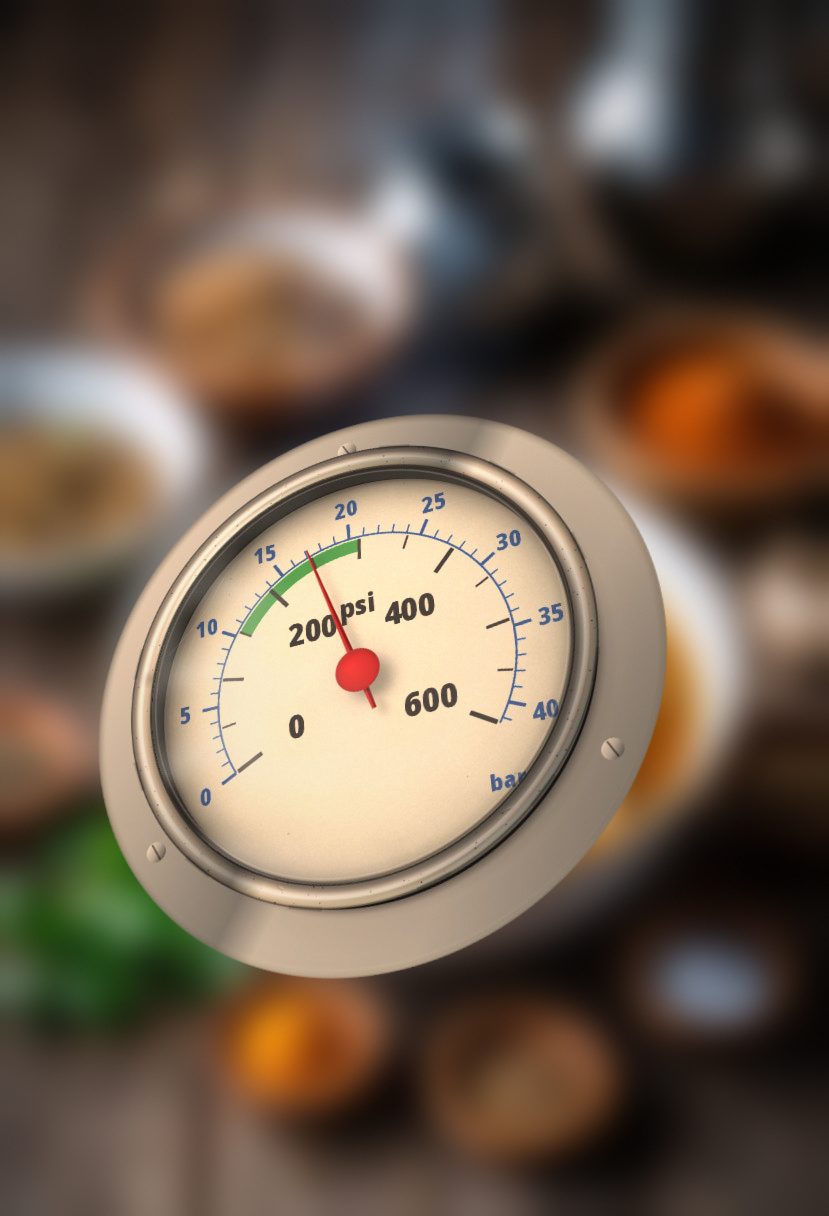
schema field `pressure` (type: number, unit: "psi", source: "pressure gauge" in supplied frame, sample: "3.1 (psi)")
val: 250 (psi)
